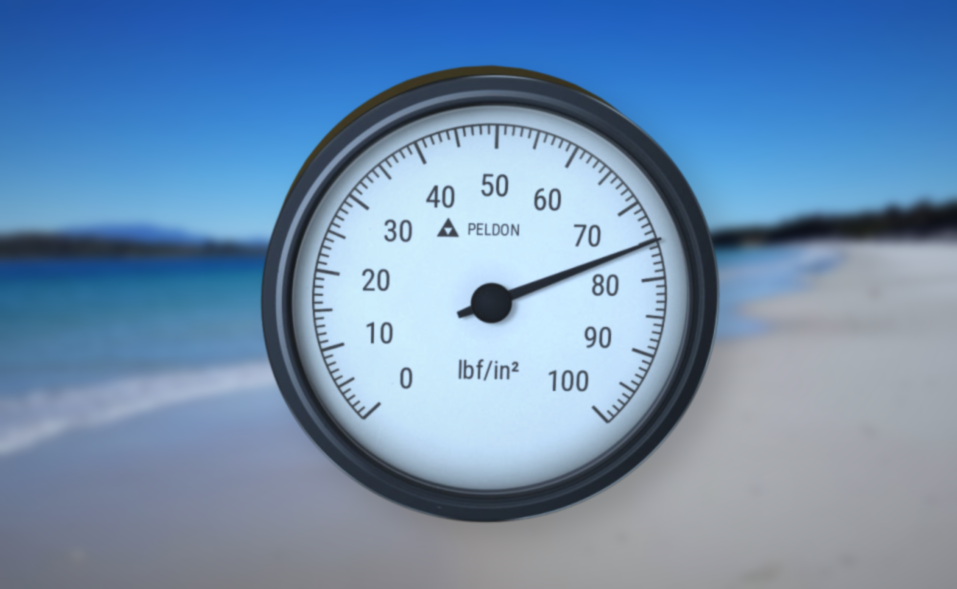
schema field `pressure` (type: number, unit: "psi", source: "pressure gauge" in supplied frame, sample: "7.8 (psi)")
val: 75 (psi)
